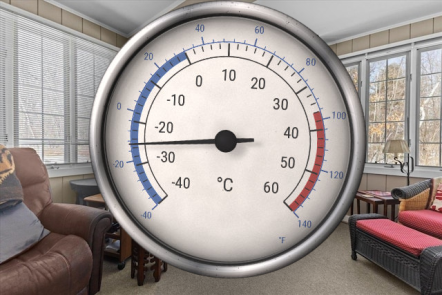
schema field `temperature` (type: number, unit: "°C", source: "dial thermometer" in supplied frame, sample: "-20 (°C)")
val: -25 (°C)
